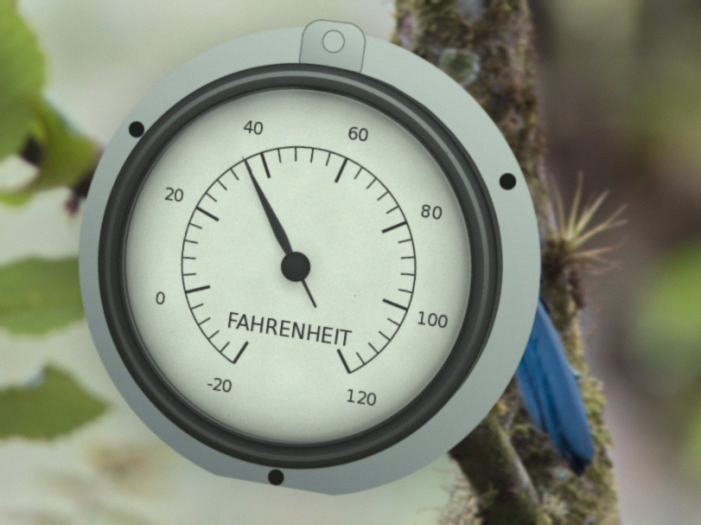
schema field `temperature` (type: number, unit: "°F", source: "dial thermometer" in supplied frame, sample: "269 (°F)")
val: 36 (°F)
